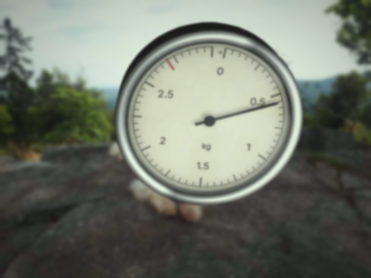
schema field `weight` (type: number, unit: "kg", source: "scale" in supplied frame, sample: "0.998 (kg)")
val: 0.55 (kg)
